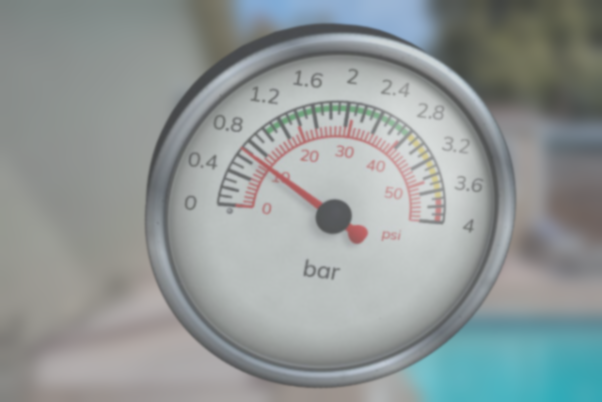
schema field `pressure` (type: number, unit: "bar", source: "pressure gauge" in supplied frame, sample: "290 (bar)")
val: 0.7 (bar)
